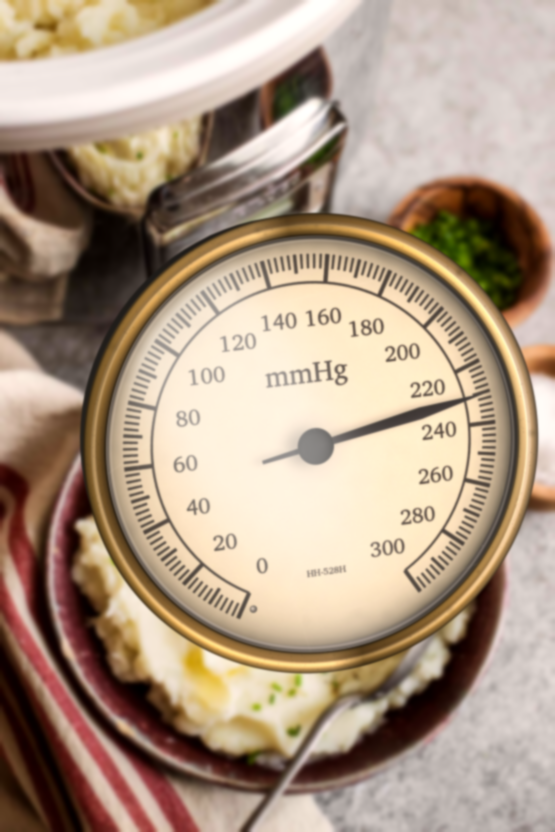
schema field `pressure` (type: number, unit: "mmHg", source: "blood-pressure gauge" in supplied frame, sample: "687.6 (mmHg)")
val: 230 (mmHg)
